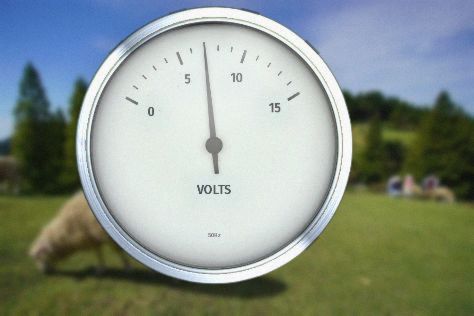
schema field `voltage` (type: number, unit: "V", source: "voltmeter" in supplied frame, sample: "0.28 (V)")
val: 7 (V)
